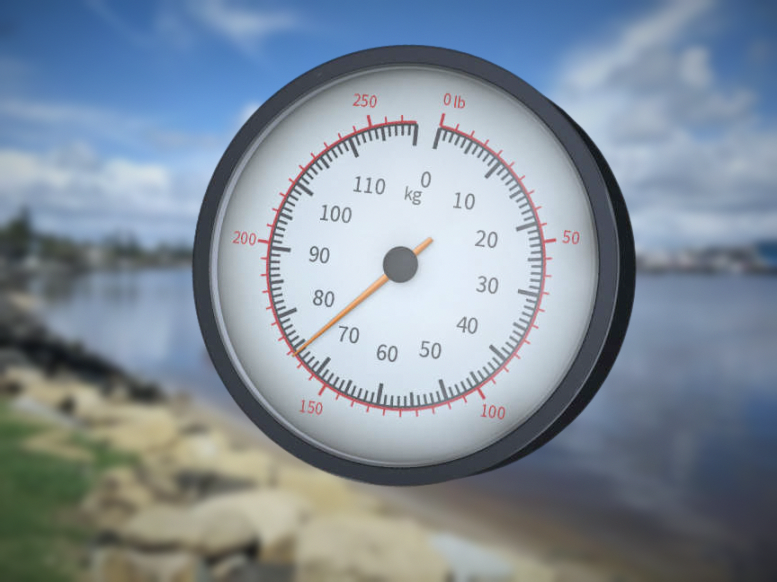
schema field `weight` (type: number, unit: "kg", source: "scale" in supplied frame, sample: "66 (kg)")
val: 74 (kg)
